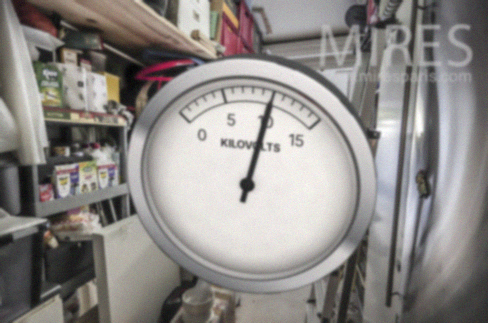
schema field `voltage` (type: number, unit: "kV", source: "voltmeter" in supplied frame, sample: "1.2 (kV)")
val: 10 (kV)
